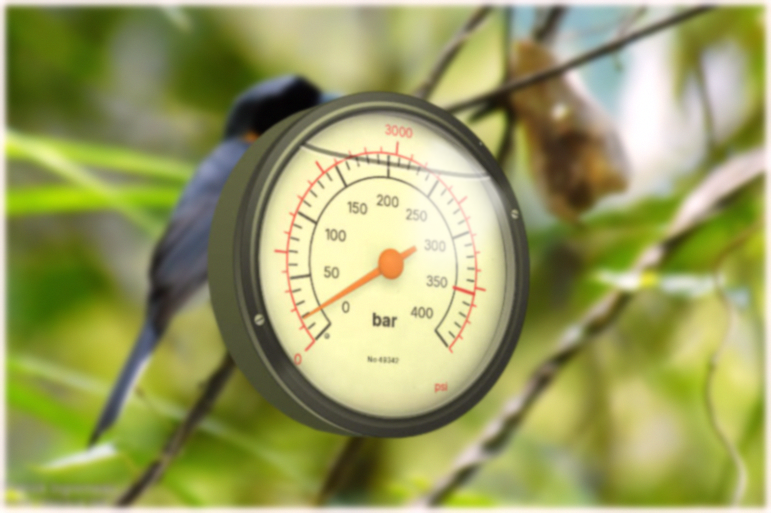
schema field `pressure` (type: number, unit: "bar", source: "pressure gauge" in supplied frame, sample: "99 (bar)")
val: 20 (bar)
